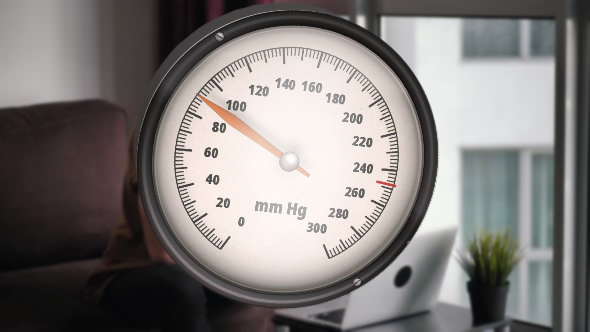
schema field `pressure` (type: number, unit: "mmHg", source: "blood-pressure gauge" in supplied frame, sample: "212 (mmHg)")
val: 90 (mmHg)
